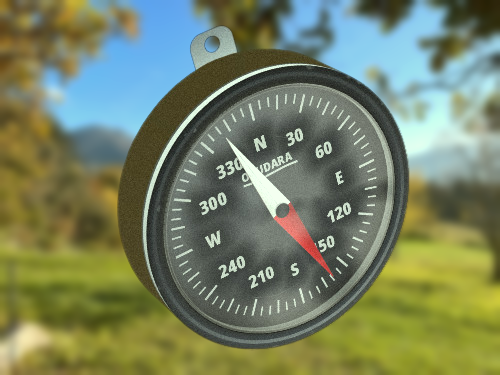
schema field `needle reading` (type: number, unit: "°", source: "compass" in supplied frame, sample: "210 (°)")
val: 160 (°)
